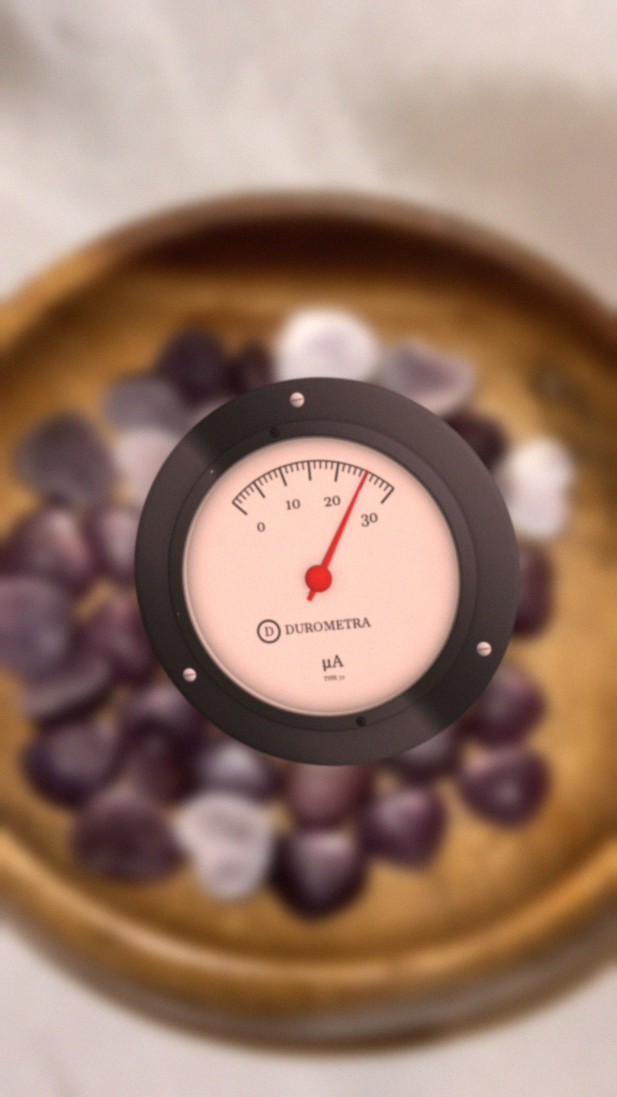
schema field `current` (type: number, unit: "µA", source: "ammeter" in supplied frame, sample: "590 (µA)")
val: 25 (µA)
